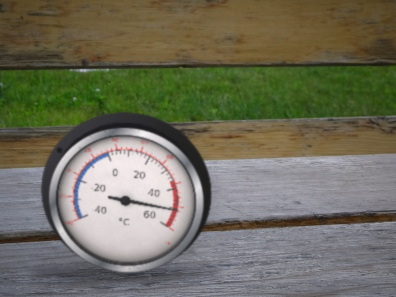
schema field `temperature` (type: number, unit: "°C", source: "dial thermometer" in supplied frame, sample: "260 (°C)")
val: 50 (°C)
